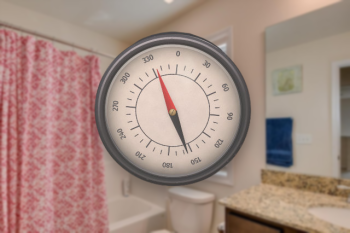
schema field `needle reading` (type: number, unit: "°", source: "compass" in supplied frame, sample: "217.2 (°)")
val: 335 (°)
